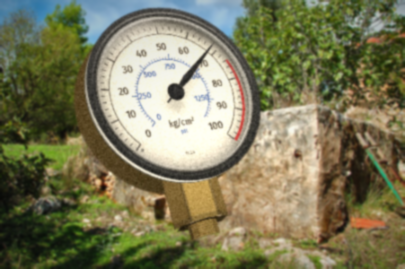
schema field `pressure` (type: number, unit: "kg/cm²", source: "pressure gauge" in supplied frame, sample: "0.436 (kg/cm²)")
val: 68 (kg/cm²)
